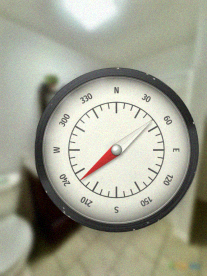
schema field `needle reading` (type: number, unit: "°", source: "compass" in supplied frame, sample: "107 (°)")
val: 230 (°)
